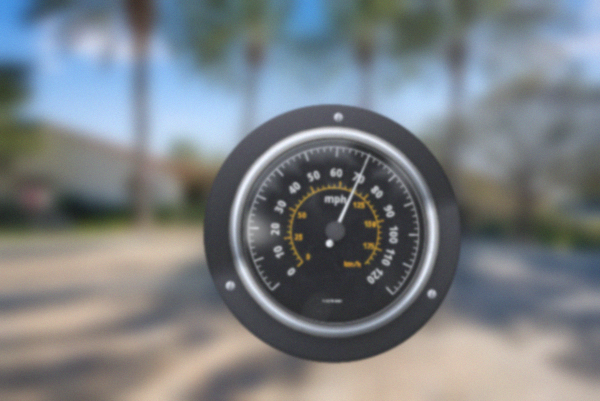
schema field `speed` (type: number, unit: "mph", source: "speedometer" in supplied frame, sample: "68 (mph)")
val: 70 (mph)
